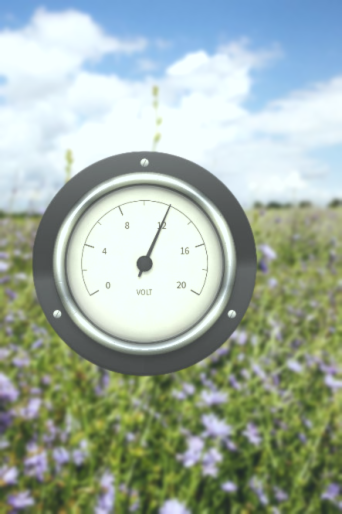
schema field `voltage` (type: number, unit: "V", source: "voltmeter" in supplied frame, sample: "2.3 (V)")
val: 12 (V)
